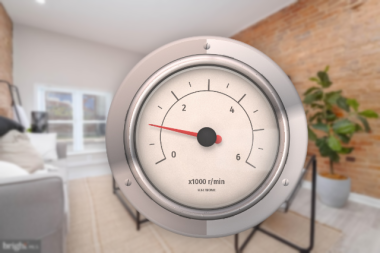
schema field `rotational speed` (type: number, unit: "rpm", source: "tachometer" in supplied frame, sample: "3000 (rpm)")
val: 1000 (rpm)
